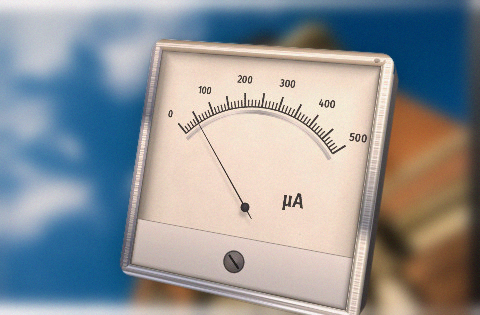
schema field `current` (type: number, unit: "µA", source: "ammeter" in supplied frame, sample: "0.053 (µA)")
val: 50 (µA)
